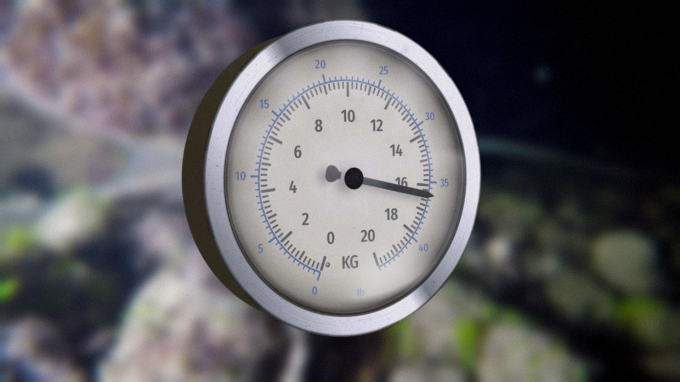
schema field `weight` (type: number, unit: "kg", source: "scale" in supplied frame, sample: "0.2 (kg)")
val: 16.4 (kg)
